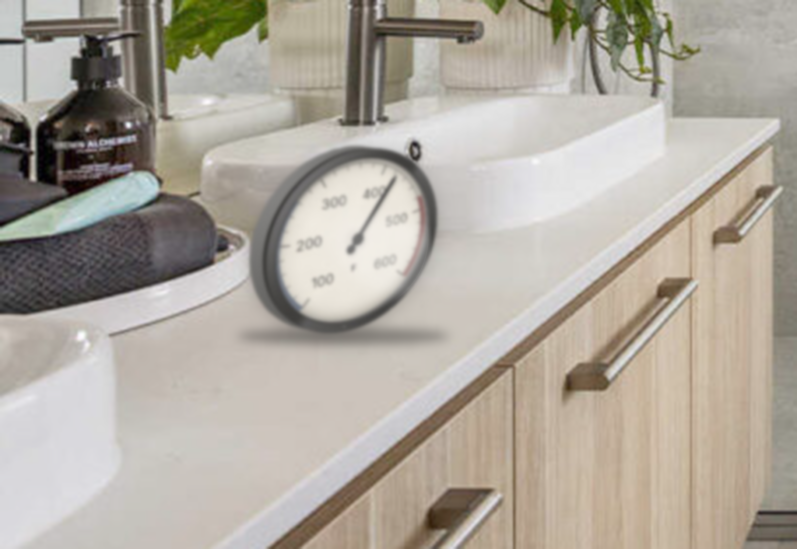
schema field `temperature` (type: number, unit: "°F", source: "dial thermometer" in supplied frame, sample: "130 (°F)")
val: 420 (°F)
